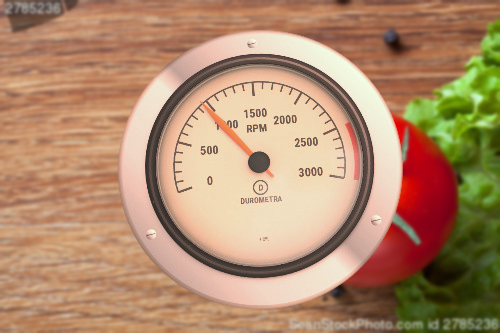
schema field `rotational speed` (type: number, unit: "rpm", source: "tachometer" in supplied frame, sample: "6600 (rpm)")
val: 950 (rpm)
